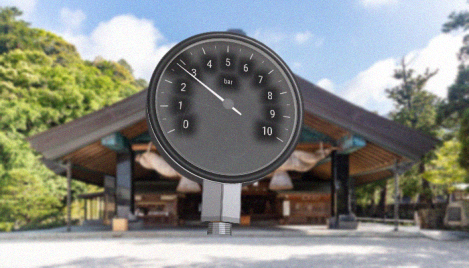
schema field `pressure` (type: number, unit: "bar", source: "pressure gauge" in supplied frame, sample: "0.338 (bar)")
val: 2.75 (bar)
